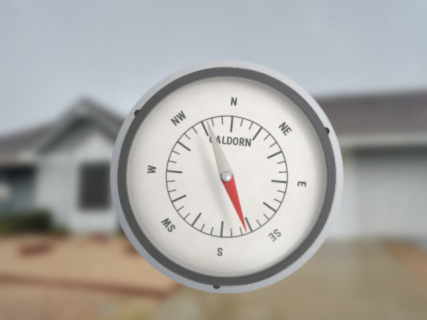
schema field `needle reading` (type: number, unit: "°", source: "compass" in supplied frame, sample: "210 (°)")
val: 155 (°)
